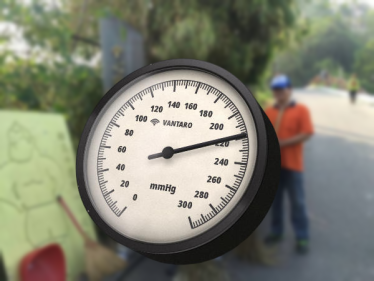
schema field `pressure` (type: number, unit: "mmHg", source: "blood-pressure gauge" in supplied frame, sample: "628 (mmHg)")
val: 220 (mmHg)
